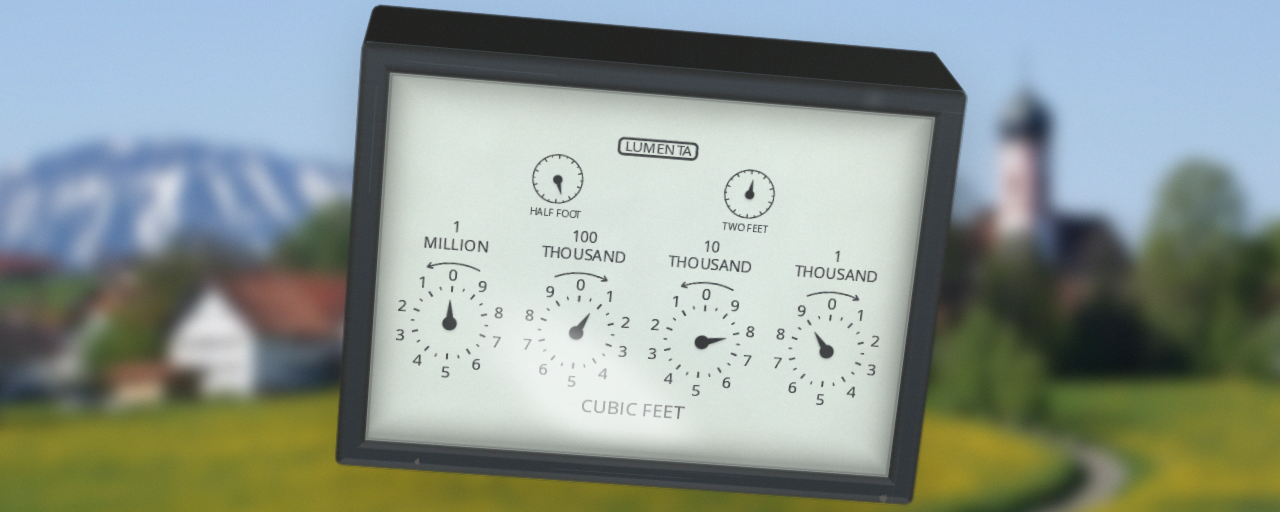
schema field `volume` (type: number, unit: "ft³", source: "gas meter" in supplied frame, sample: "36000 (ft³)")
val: 7900 (ft³)
